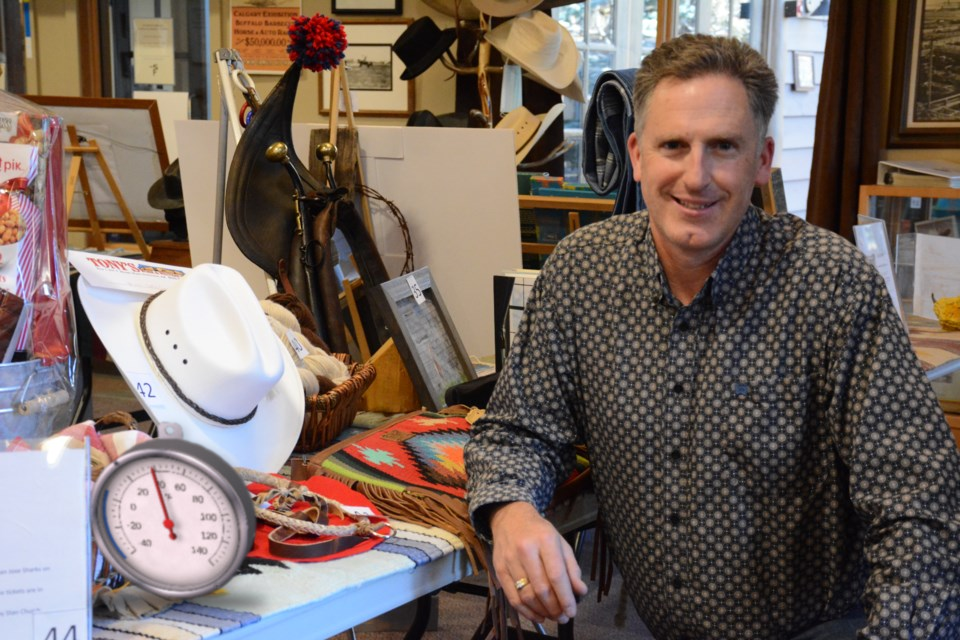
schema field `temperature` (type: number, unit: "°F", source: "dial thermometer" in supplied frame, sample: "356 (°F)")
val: 40 (°F)
